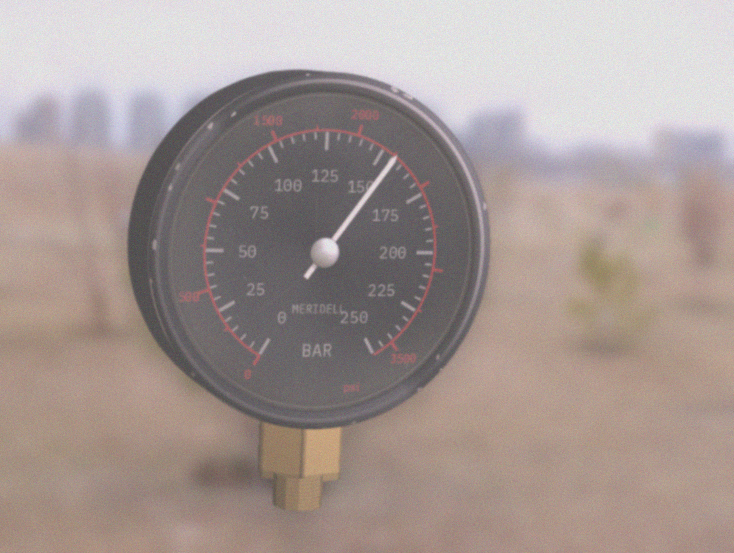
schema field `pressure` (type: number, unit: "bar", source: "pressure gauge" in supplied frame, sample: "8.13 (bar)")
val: 155 (bar)
